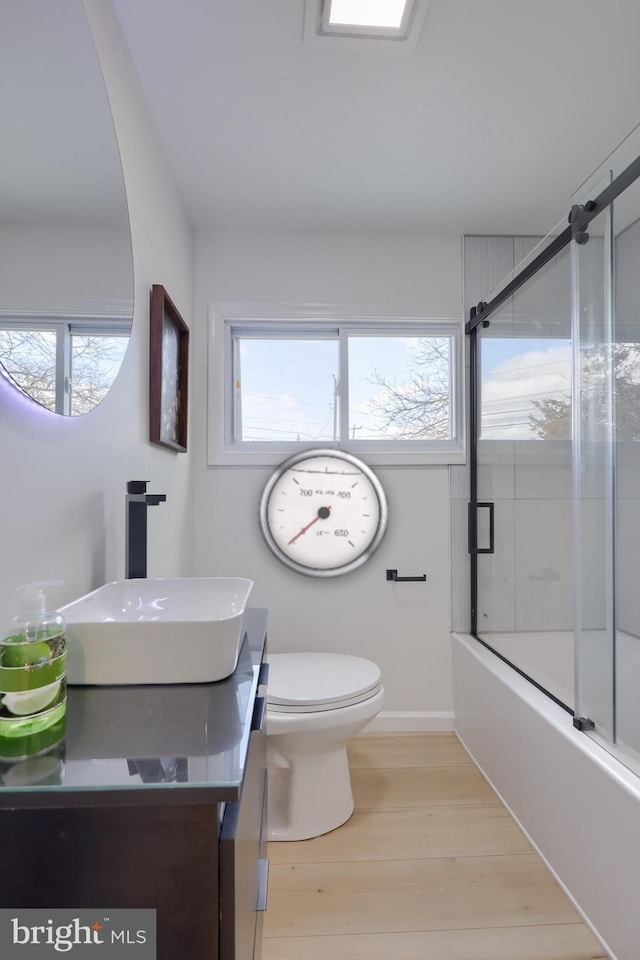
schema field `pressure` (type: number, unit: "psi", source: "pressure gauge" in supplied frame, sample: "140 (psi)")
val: 0 (psi)
